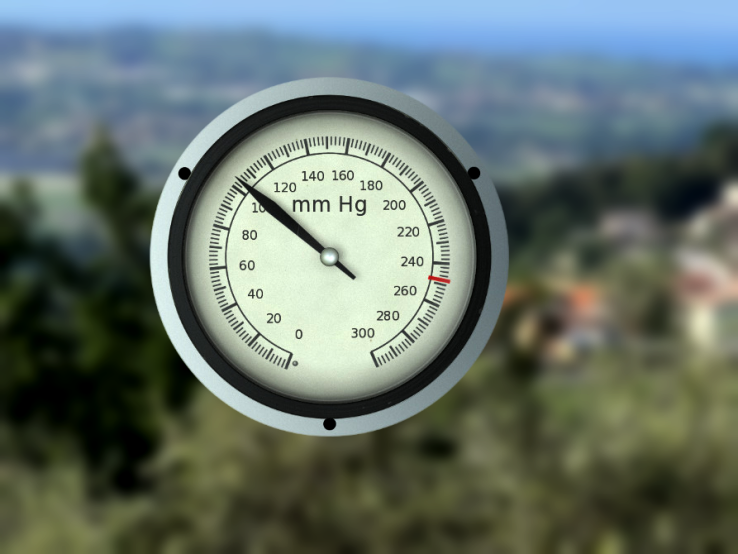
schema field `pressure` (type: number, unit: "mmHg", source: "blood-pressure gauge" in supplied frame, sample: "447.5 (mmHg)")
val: 104 (mmHg)
